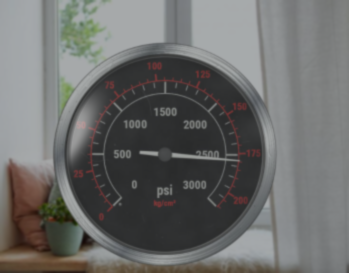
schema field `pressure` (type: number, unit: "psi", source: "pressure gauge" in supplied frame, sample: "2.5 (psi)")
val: 2550 (psi)
